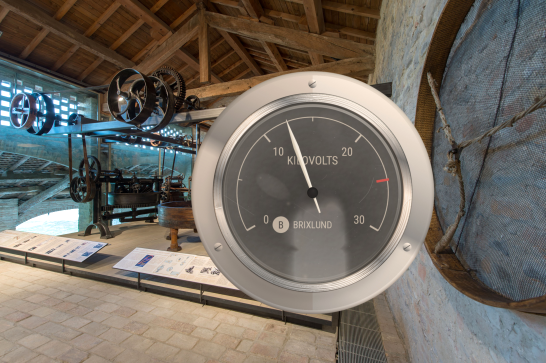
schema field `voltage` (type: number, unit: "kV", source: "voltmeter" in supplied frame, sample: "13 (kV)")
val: 12.5 (kV)
